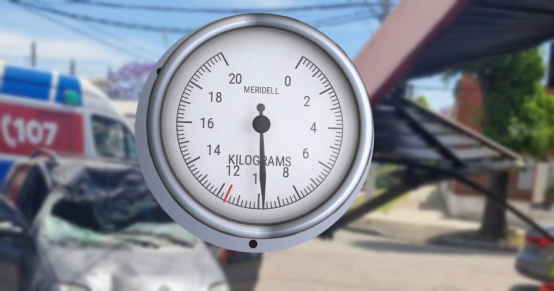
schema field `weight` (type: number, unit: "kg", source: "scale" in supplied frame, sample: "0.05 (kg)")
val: 9.8 (kg)
